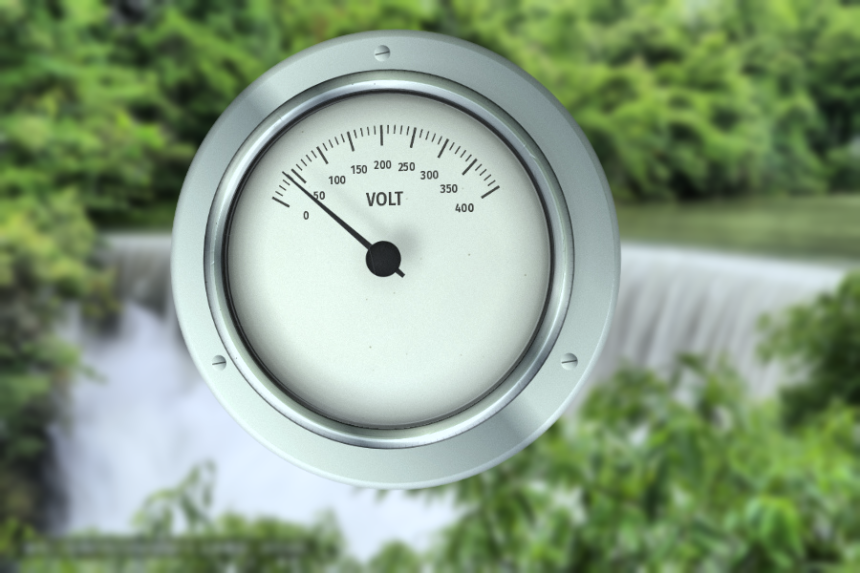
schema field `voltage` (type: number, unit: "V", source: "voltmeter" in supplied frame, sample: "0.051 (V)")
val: 40 (V)
